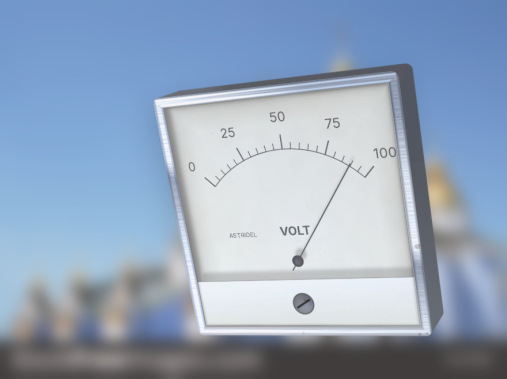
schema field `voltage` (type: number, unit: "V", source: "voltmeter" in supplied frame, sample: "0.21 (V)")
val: 90 (V)
